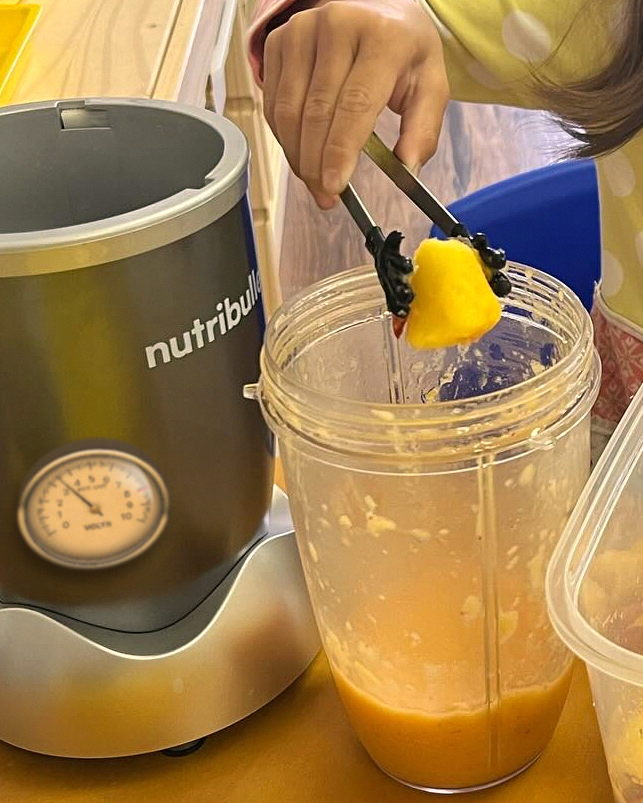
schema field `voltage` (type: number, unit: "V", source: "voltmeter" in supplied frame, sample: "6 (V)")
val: 3.5 (V)
